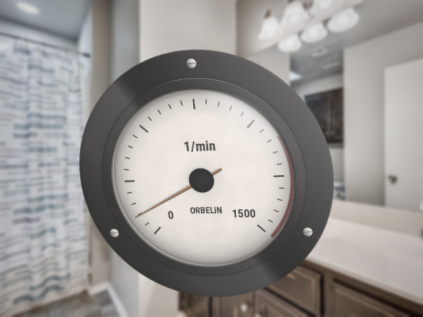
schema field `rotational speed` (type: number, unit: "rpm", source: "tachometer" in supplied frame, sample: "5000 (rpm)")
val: 100 (rpm)
